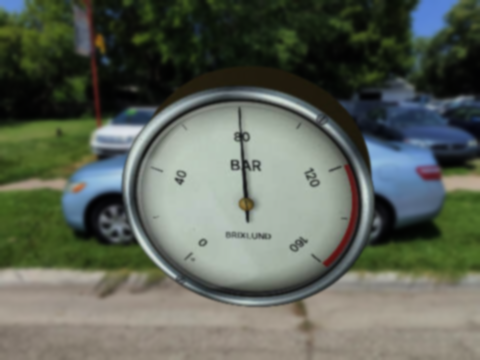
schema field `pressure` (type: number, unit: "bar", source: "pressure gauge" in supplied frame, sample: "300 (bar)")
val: 80 (bar)
